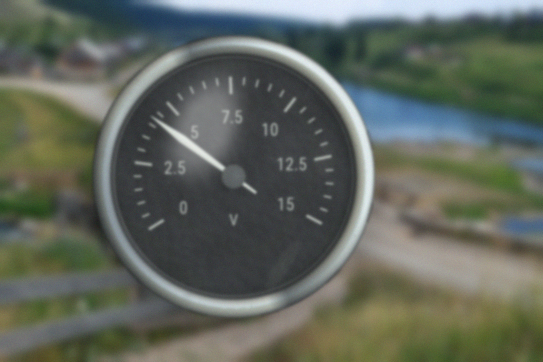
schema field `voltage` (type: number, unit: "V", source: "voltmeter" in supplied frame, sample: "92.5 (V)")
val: 4.25 (V)
